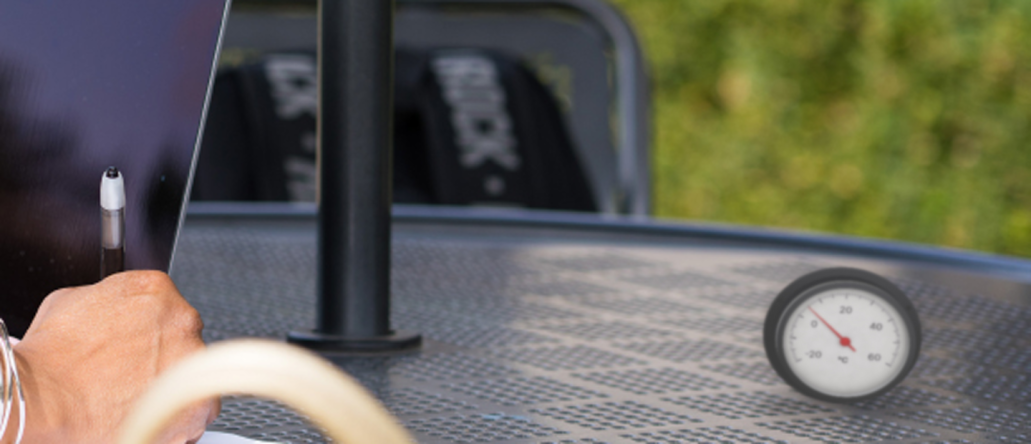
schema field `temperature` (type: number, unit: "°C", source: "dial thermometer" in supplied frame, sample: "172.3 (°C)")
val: 5 (°C)
